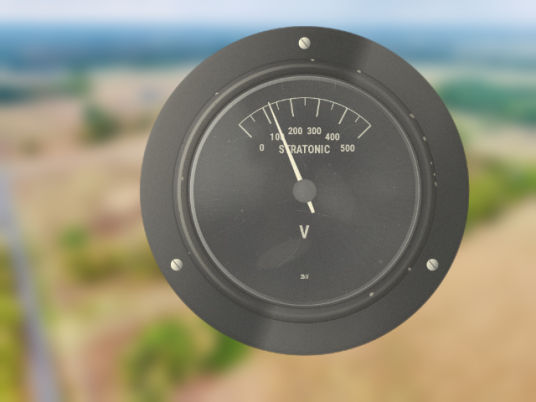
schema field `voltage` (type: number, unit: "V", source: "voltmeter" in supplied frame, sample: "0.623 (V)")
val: 125 (V)
